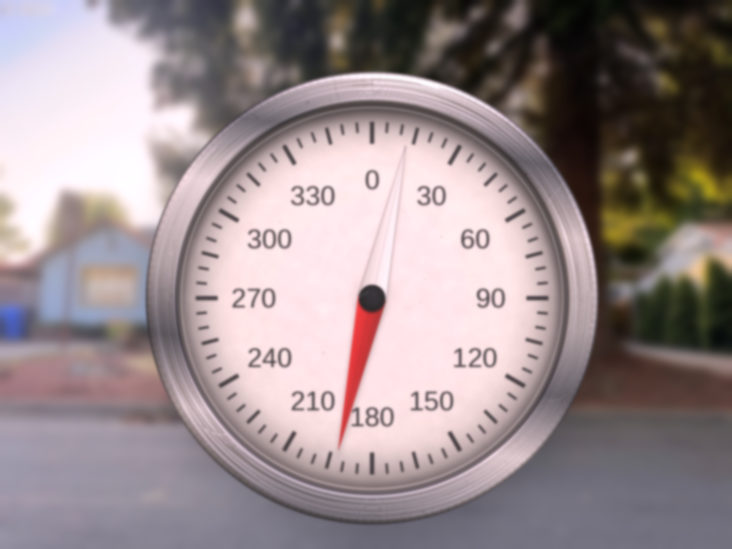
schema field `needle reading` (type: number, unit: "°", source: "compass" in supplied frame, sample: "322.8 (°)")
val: 192.5 (°)
